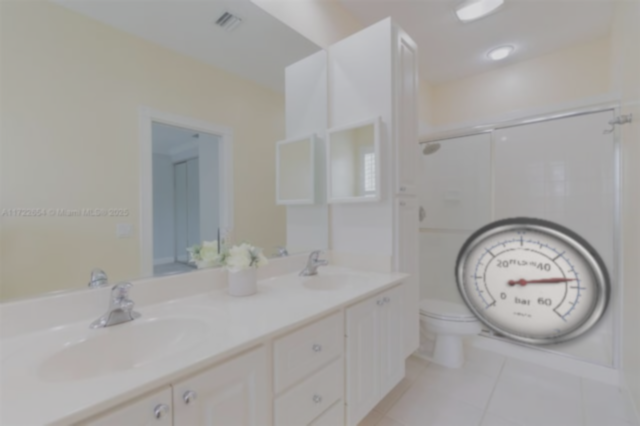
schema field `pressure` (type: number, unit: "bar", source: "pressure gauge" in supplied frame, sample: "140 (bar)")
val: 47.5 (bar)
